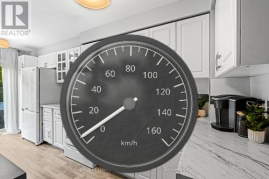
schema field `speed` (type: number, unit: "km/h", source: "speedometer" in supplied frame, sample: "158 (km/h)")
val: 5 (km/h)
